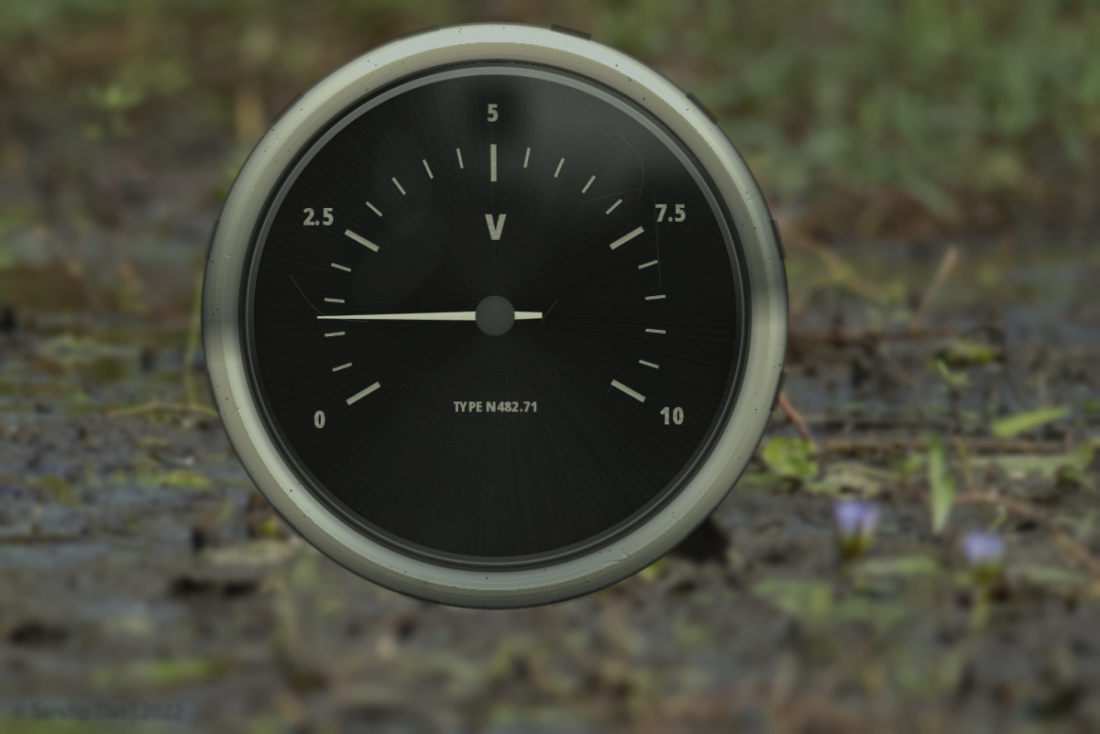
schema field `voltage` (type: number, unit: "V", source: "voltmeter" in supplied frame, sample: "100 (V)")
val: 1.25 (V)
